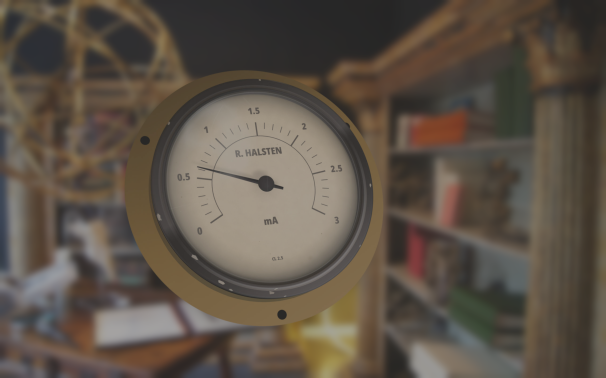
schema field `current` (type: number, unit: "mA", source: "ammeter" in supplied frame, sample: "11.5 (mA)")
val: 0.6 (mA)
